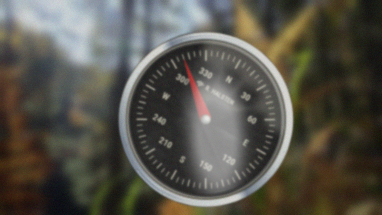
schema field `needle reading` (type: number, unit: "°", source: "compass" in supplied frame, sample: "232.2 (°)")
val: 310 (°)
